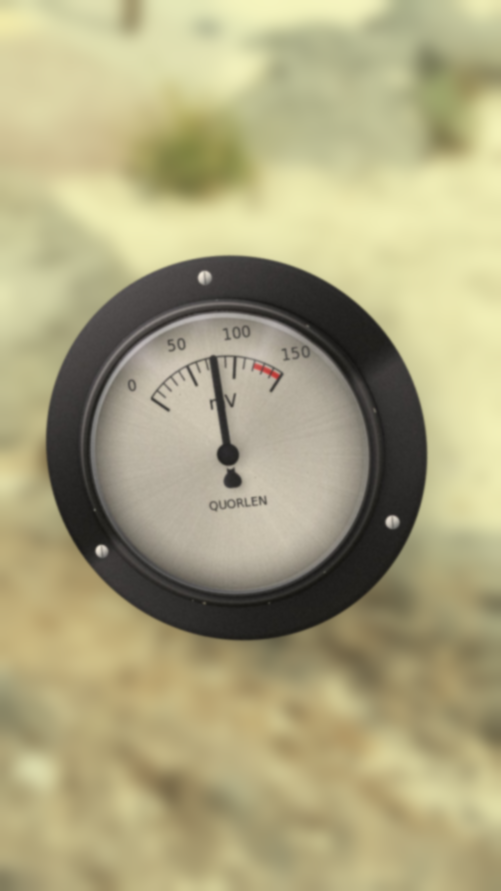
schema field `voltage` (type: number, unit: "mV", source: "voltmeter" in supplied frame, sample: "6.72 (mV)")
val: 80 (mV)
